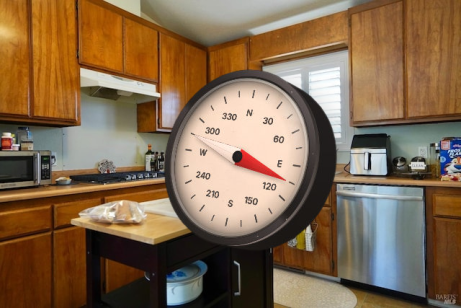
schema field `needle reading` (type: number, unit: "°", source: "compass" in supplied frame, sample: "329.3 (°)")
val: 105 (°)
